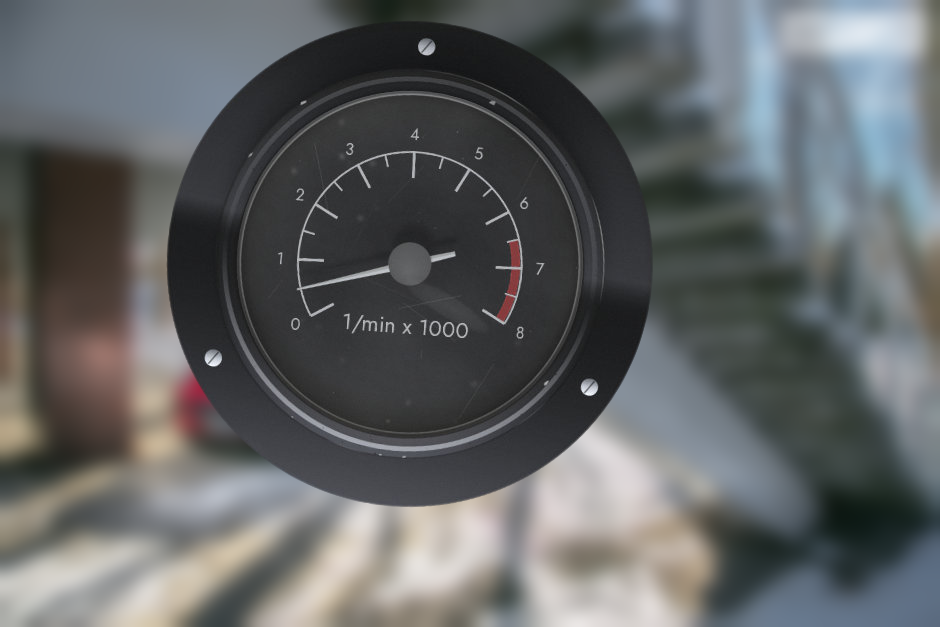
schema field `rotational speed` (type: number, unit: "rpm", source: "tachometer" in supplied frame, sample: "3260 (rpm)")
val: 500 (rpm)
